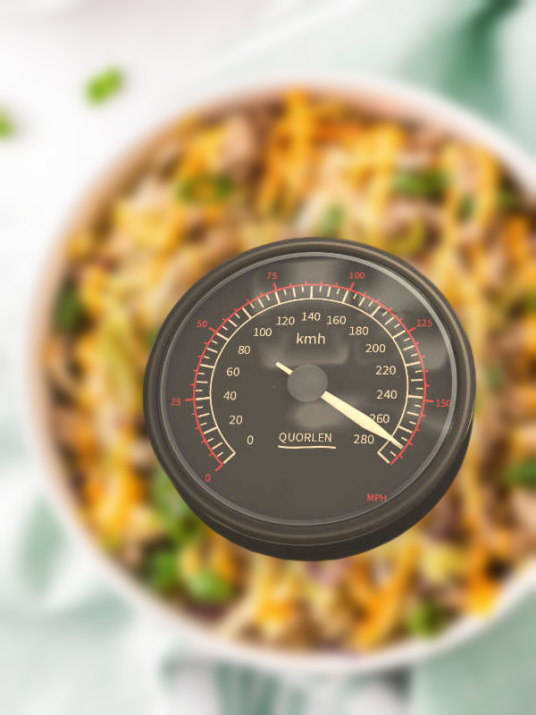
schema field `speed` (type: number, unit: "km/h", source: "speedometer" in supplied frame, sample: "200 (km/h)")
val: 270 (km/h)
